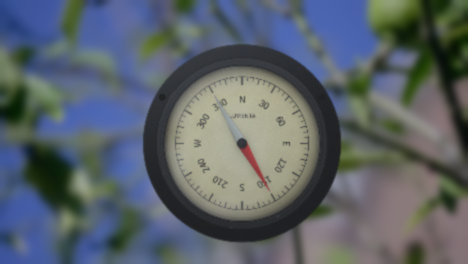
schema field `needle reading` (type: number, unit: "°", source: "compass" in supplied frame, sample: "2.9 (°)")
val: 150 (°)
